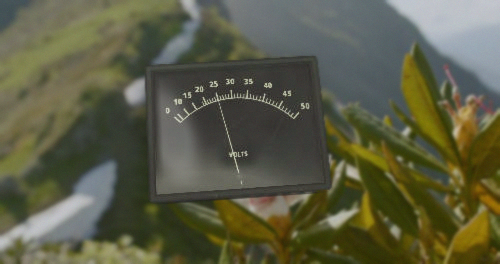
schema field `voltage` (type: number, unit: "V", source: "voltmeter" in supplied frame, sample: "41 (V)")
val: 25 (V)
